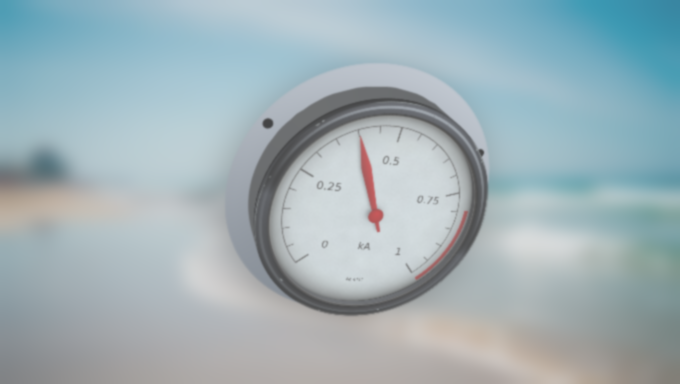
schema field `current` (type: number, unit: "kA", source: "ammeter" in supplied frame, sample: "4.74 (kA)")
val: 0.4 (kA)
